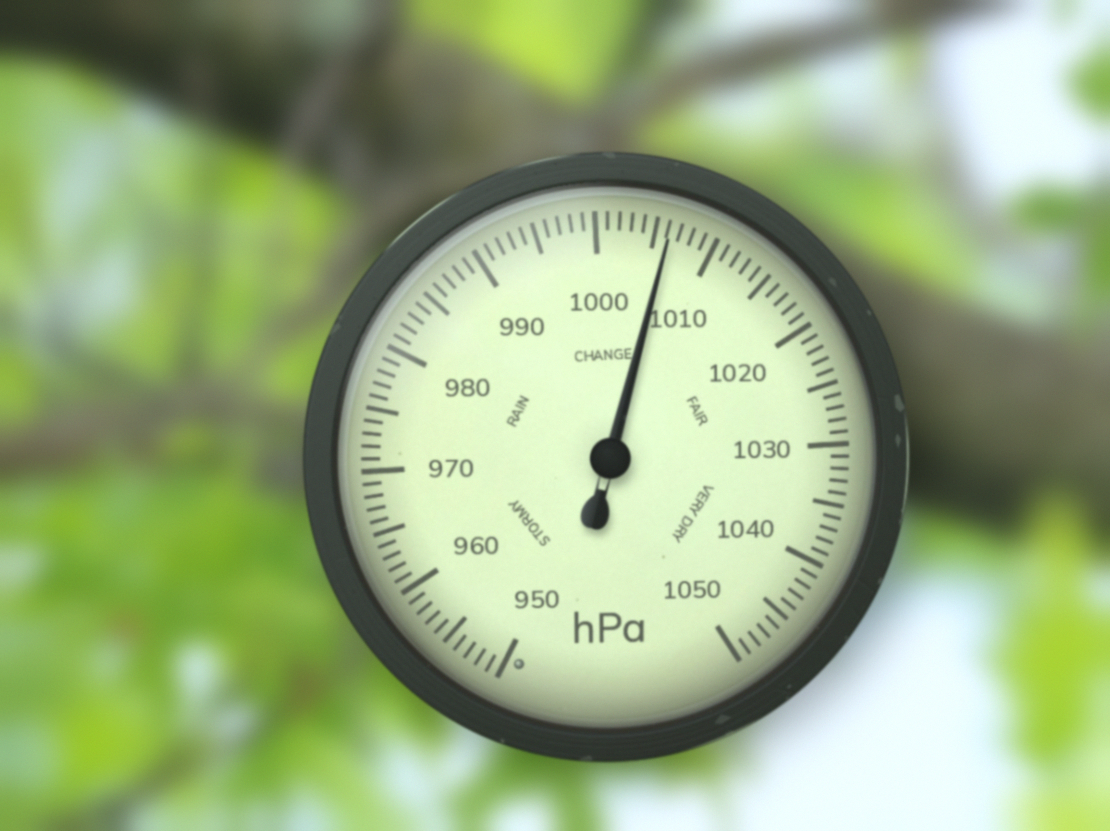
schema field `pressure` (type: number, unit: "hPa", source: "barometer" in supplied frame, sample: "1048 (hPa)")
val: 1006 (hPa)
